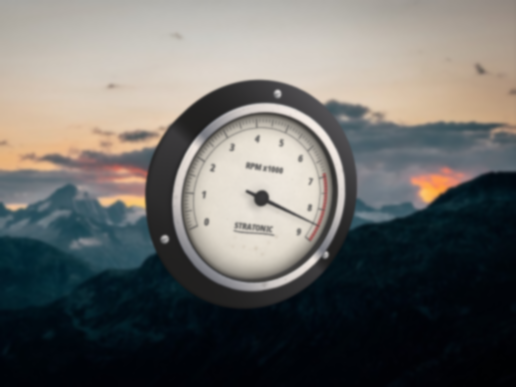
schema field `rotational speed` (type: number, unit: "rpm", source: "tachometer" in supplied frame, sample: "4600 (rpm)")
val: 8500 (rpm)
